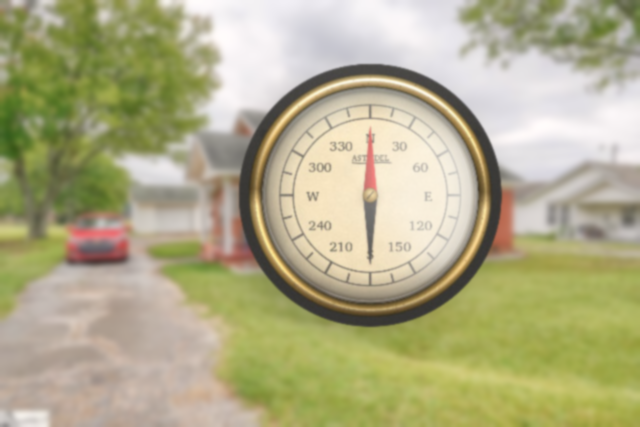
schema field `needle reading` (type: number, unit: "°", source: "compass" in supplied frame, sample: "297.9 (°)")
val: 0 (°)
